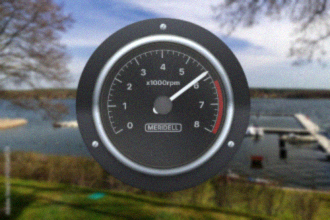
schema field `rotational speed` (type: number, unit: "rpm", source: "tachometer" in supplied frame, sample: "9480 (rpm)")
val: 5800 (rpm)
